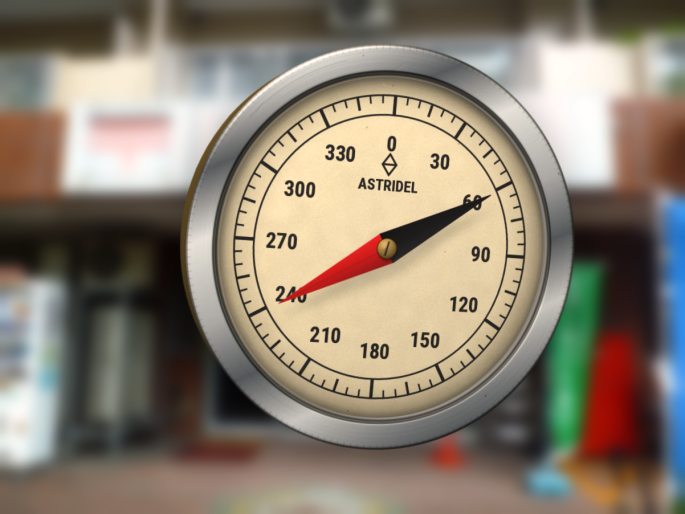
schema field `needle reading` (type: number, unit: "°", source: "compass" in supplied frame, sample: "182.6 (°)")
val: 240 (°)
